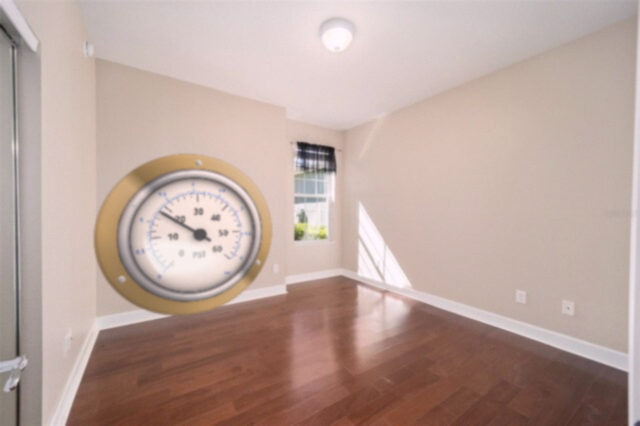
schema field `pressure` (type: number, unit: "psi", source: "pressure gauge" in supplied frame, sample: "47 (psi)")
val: 18 (psi)
